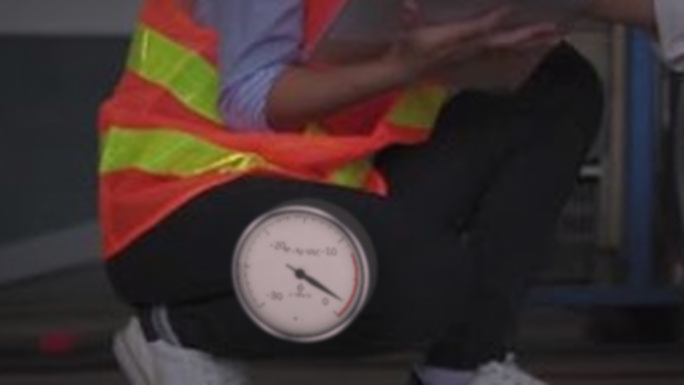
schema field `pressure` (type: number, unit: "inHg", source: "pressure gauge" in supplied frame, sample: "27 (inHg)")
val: -2 (inHg)
